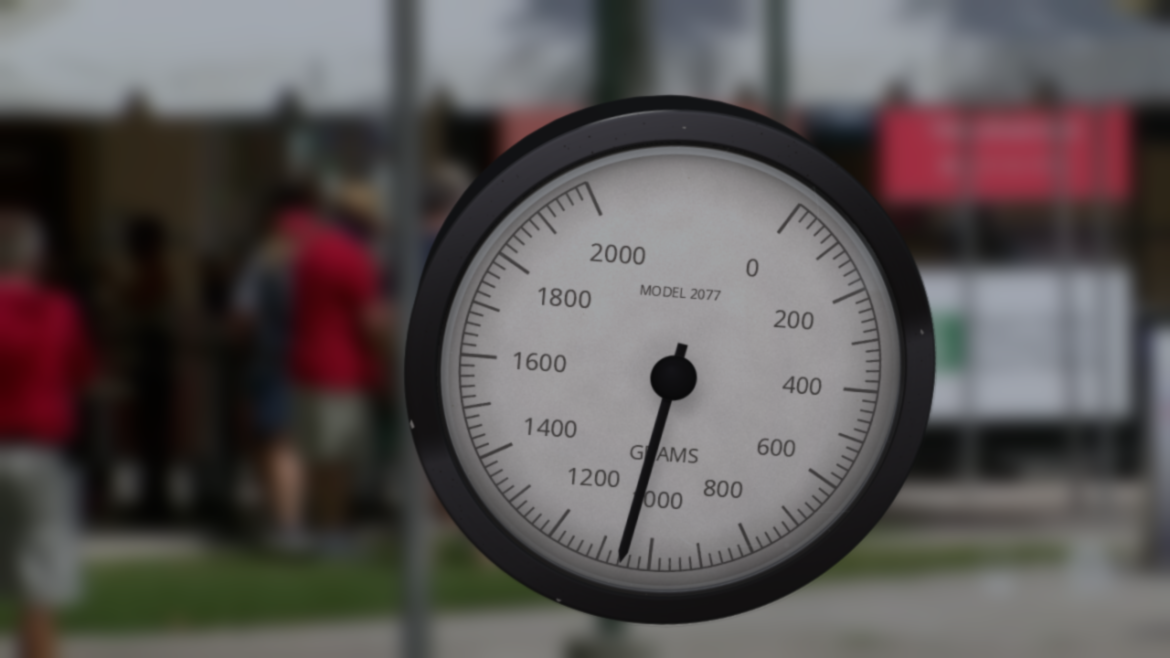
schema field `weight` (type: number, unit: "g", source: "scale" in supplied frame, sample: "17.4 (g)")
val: 1060 (g)
